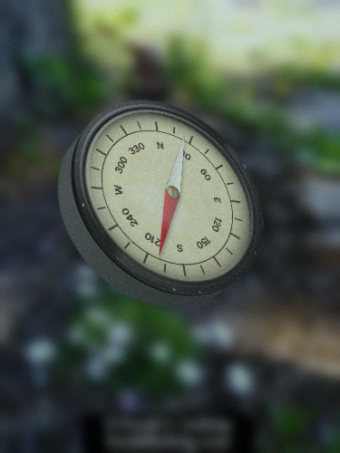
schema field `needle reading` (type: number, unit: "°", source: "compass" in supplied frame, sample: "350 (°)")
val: 202.5 (°)
